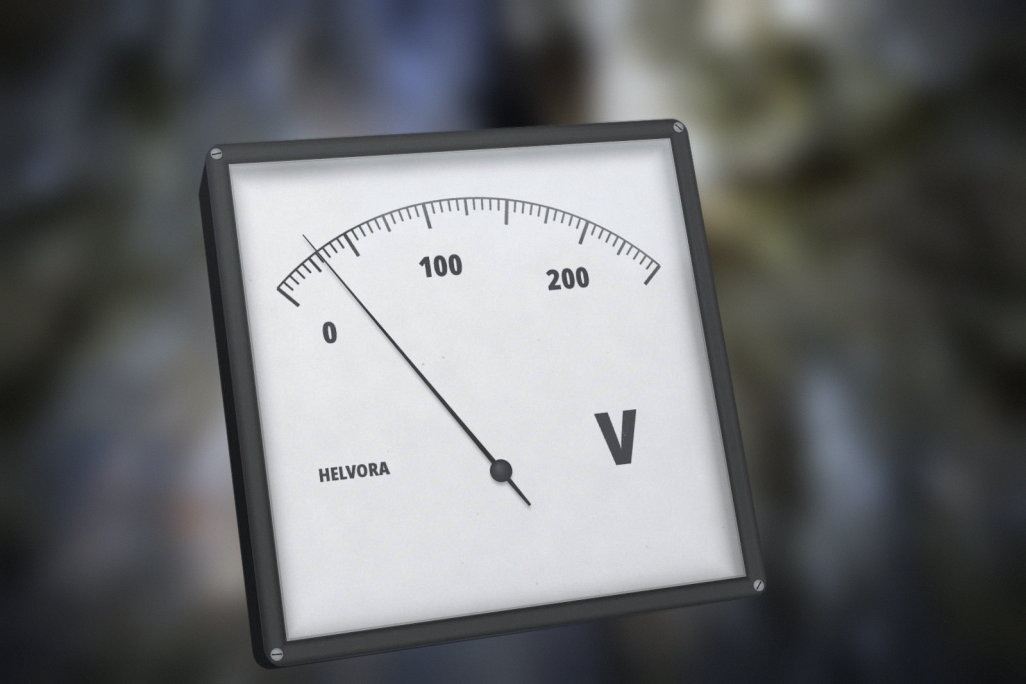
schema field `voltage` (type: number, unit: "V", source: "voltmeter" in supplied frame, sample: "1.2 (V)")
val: 30 (V)
